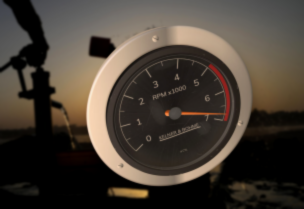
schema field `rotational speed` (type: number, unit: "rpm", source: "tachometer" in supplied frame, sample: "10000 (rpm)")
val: 6750 (rpm)
